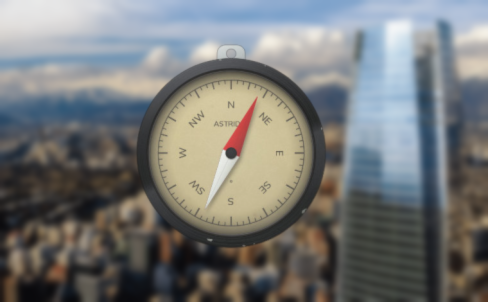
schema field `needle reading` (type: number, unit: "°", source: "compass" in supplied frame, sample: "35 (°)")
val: 25 (°)
